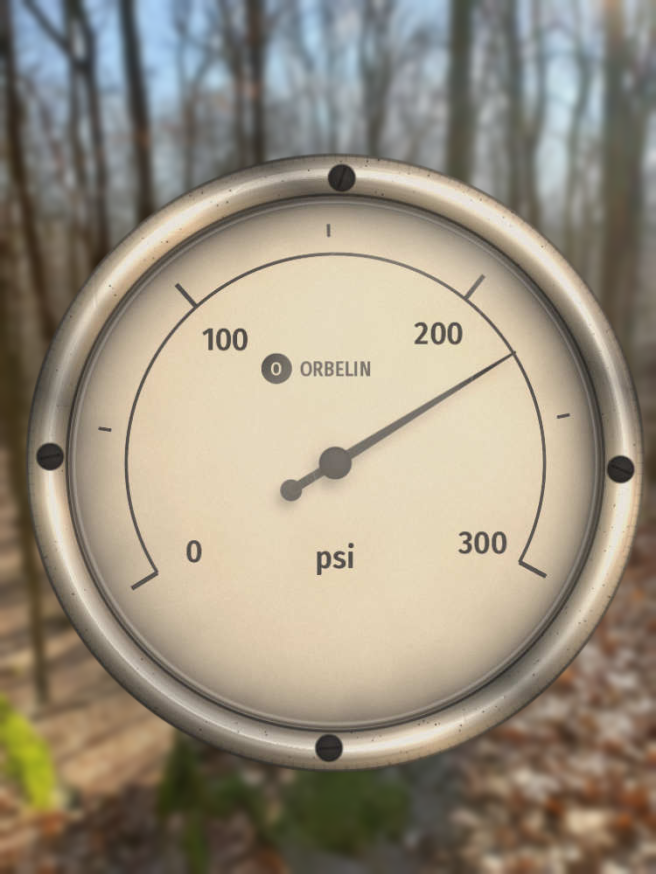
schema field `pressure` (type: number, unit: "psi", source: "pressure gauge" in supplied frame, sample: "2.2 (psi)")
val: 225 (psi)
